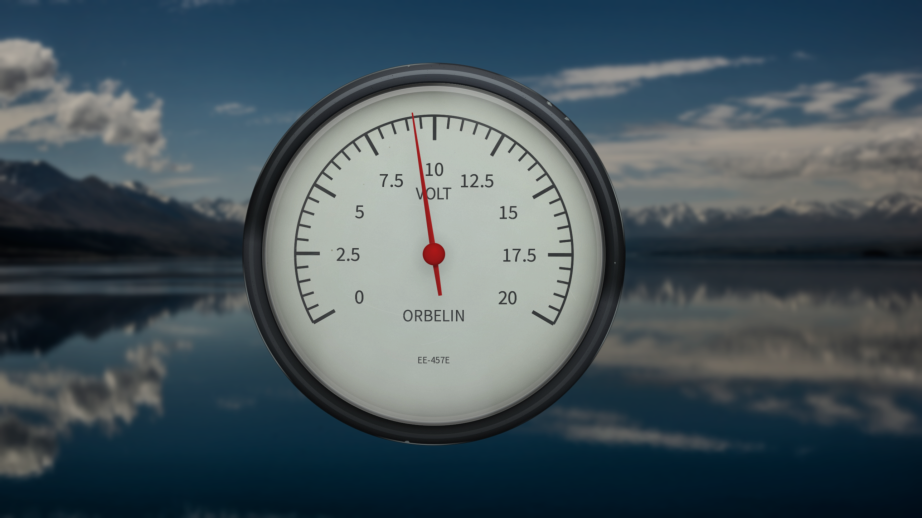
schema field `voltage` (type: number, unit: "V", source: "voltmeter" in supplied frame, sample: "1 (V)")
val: 9.25 (V)
